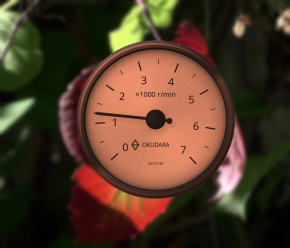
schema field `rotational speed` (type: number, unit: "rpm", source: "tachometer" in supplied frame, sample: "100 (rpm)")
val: 1250 (rpm)
